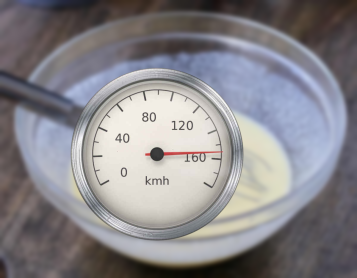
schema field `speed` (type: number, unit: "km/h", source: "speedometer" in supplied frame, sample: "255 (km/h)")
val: 155 (km/h)
